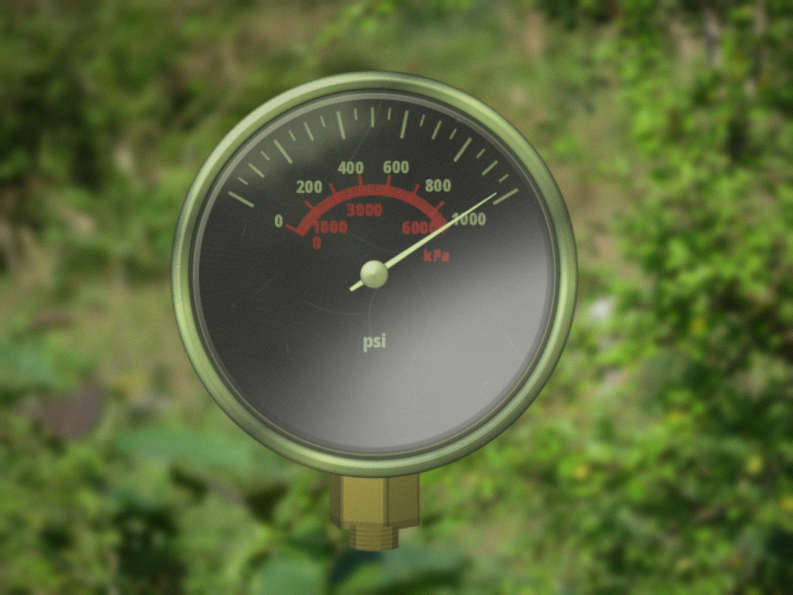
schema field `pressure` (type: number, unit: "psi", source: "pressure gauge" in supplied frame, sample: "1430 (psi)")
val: 975 (psi)
